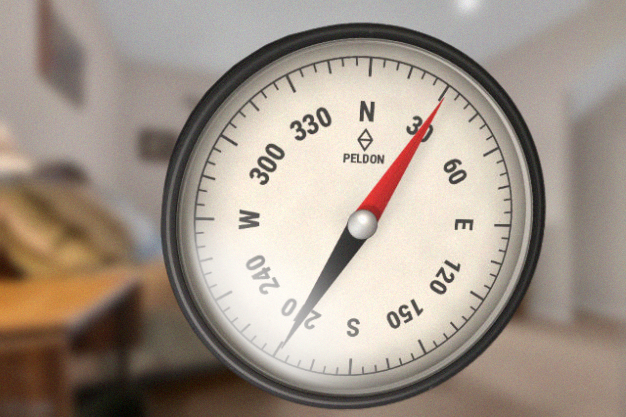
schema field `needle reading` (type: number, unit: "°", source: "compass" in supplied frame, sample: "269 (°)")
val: 30 (°)
